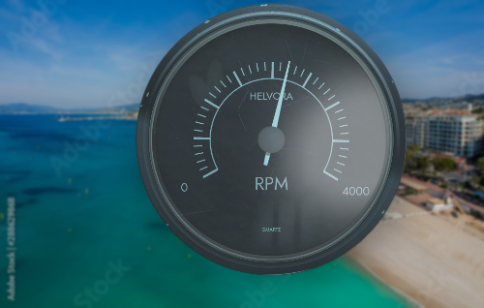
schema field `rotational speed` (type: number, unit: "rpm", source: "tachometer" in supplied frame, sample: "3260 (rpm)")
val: 2200 (rpm)
